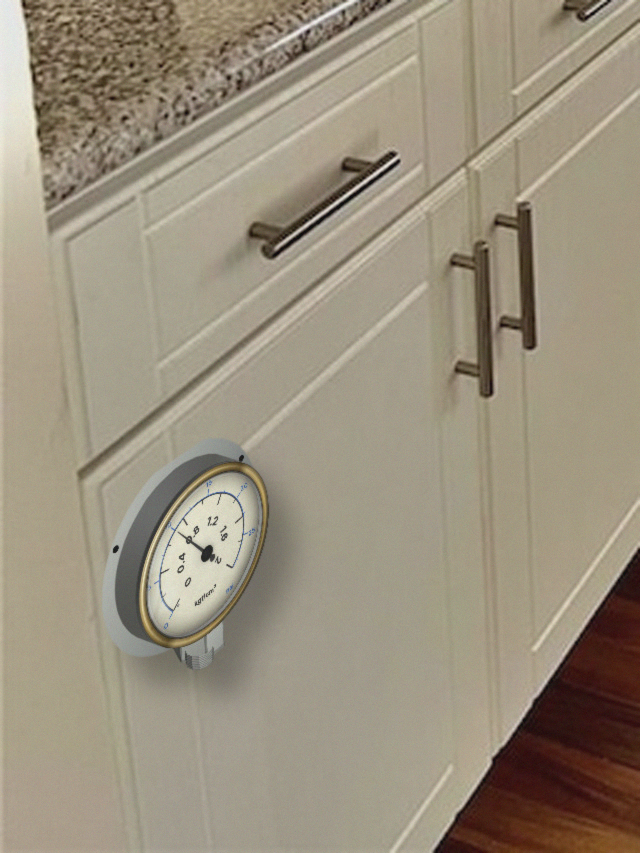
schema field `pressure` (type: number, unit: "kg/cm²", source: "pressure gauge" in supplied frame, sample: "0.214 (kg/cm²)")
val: 0.7 (kg/cm²)
